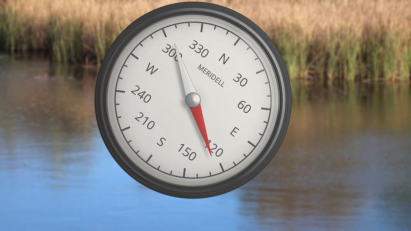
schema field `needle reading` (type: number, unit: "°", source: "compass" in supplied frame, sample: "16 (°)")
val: 125 (°)
